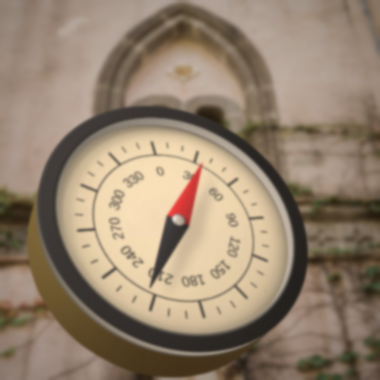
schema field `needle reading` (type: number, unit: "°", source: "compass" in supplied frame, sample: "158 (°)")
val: 35 (°)
